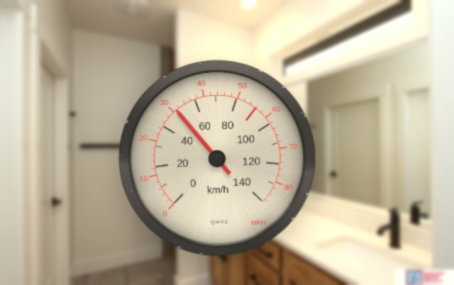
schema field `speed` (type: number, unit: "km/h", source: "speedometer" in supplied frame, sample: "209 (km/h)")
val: 50 (km/h)
